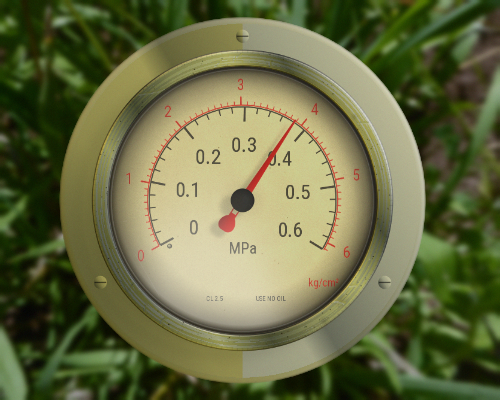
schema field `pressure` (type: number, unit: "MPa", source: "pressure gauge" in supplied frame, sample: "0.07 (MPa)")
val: 0.38 (MPa)
